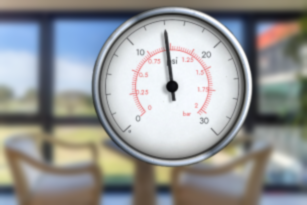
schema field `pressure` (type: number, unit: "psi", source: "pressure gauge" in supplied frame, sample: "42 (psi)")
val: 14 (psi)
